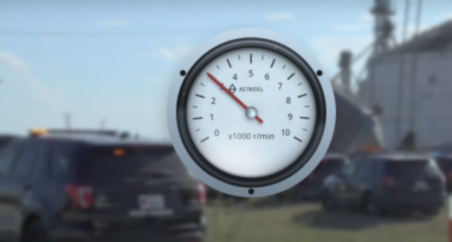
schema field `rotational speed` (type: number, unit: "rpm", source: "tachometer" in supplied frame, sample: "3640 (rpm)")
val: 3000 (rpm)
